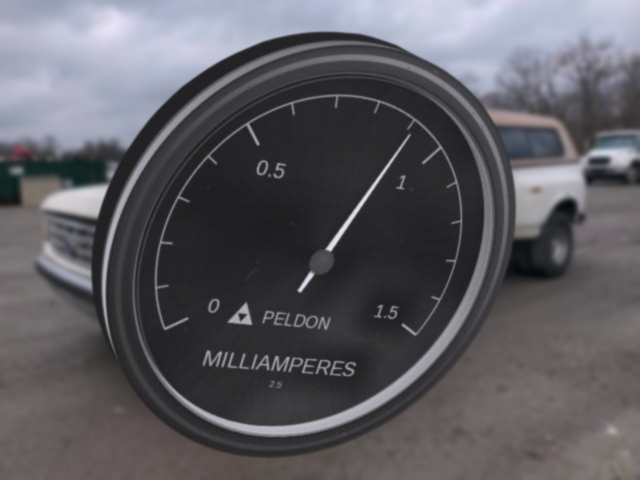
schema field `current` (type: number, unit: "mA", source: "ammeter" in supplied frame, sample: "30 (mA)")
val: 0.9 (mA)
